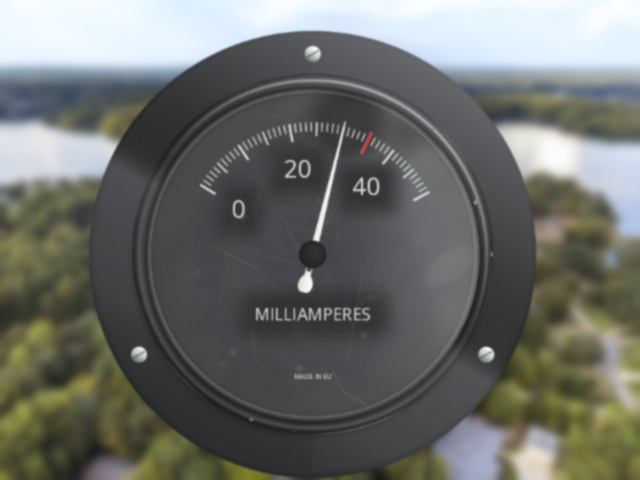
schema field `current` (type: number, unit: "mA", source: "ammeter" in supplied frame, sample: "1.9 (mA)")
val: 30 (mA)
